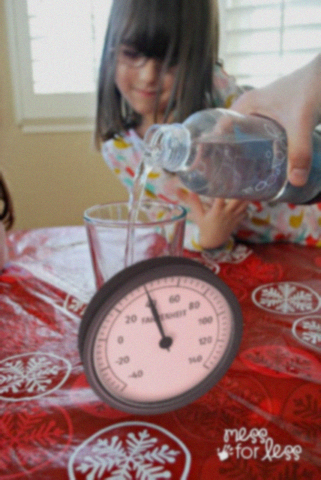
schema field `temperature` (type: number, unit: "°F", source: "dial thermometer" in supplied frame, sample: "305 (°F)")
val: 40 (°F)
